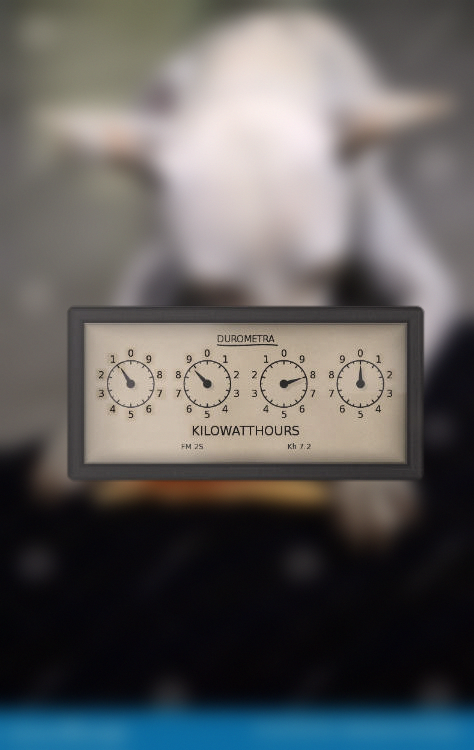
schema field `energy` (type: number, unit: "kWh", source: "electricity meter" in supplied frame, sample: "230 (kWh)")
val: 880 (kWh)
